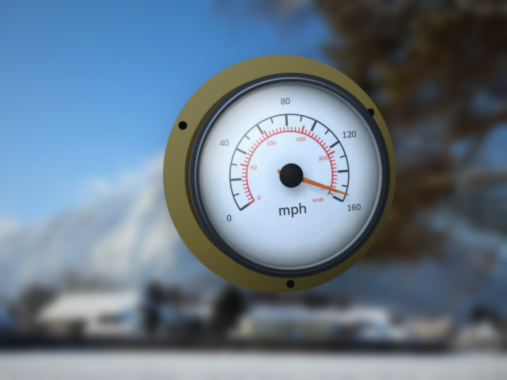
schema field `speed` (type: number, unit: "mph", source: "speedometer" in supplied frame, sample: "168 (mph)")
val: 155 (mph)
